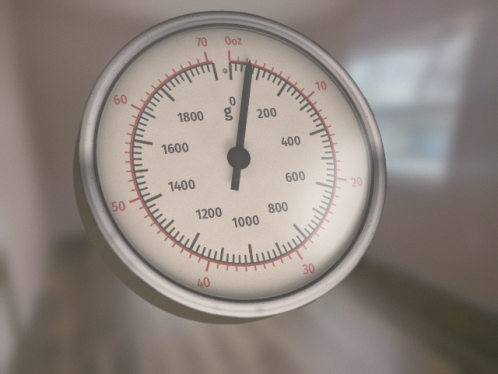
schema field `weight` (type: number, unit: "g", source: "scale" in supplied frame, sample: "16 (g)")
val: 60 (g)
